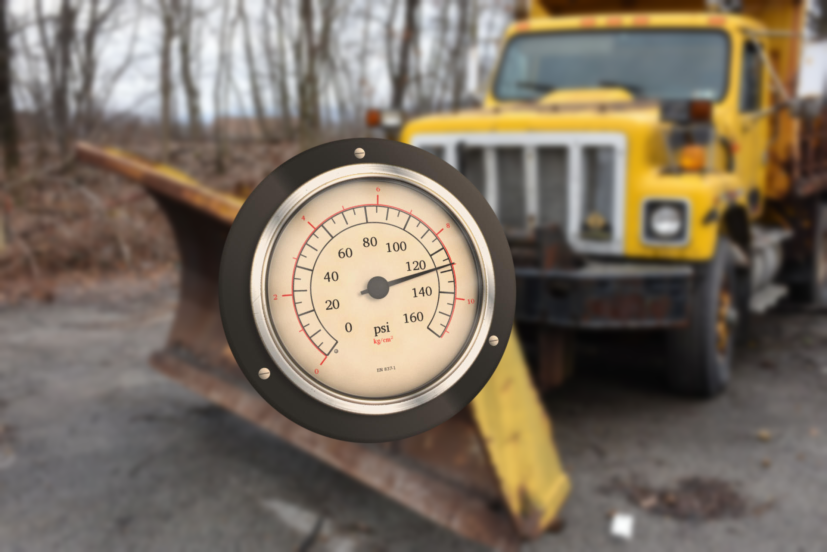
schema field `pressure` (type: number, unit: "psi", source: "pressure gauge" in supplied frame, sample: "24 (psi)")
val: 127.5 (psi)
